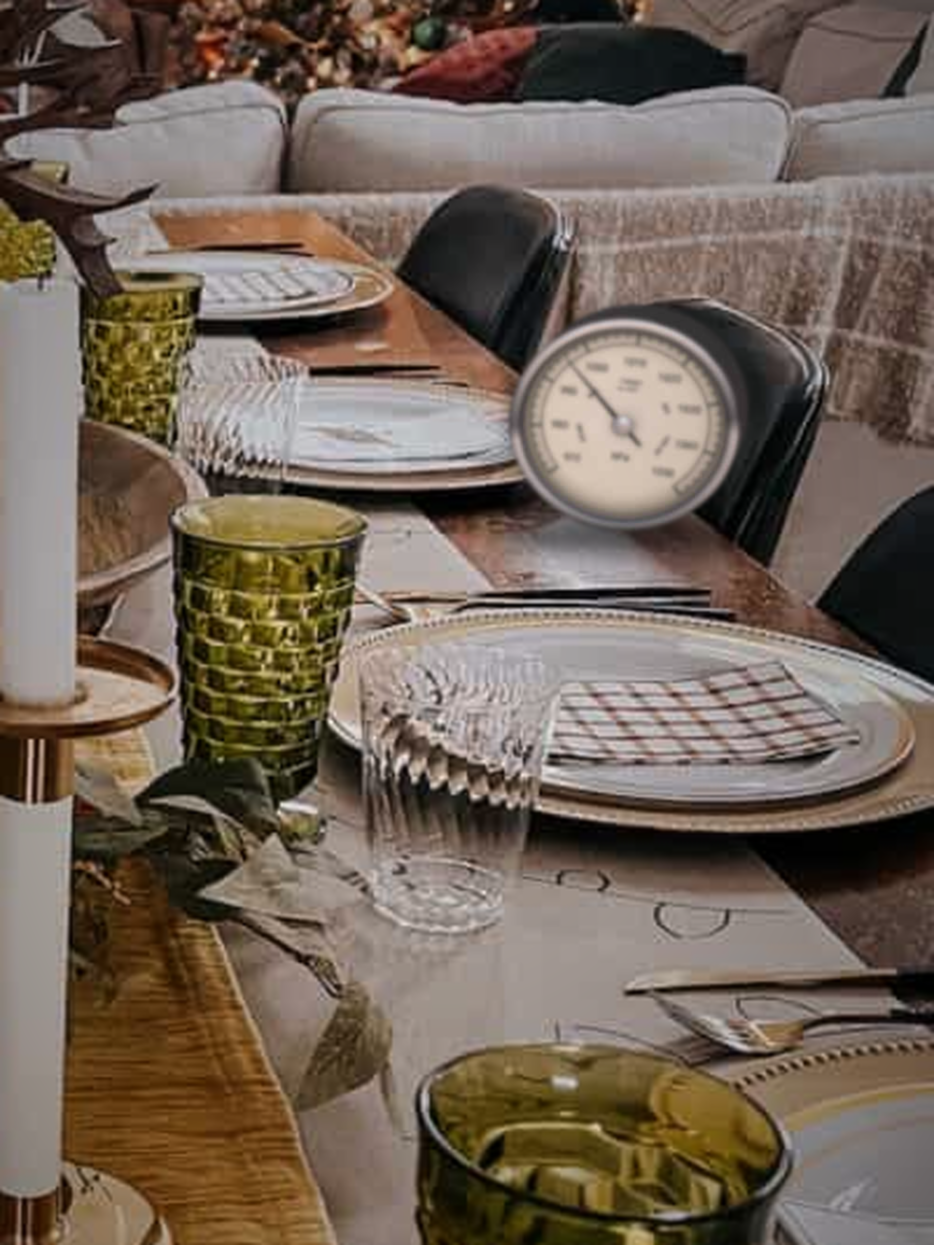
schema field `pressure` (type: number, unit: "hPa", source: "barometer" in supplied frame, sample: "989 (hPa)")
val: 996 (hPa)
